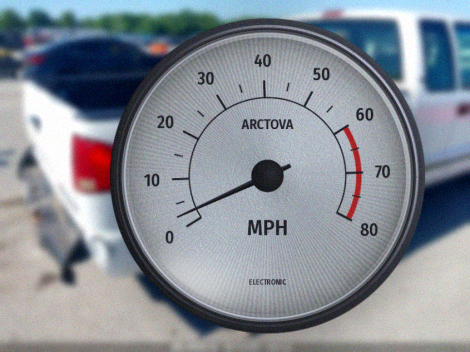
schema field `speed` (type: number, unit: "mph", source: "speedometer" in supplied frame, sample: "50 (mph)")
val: 2.5 (mph)
